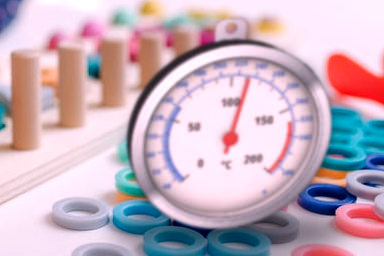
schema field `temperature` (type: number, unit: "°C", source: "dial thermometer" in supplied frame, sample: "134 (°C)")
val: 110 (°C)
